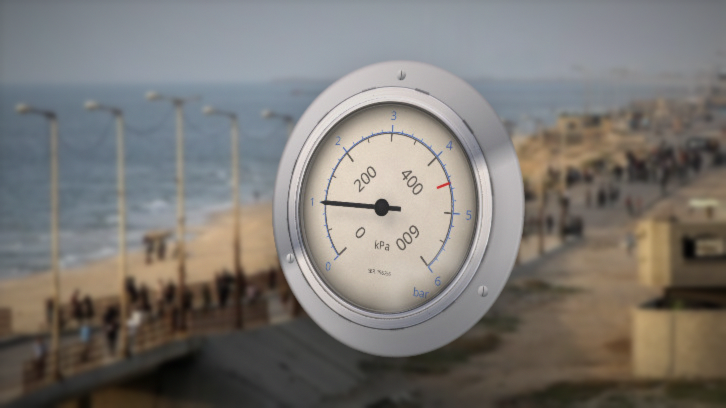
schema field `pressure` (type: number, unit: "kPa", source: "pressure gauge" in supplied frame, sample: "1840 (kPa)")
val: 100 (kPa)
